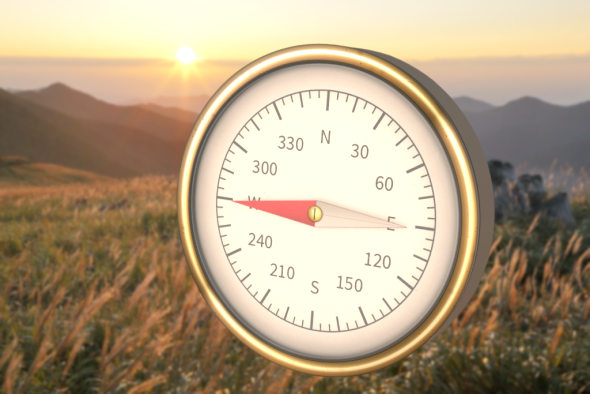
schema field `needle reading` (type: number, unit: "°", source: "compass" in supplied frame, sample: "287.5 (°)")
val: 270 (°)
